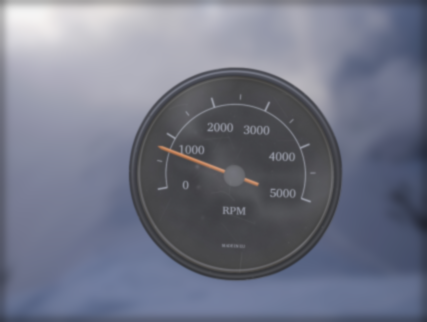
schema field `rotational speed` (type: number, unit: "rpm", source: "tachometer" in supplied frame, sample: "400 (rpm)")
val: 750 (rpm)
